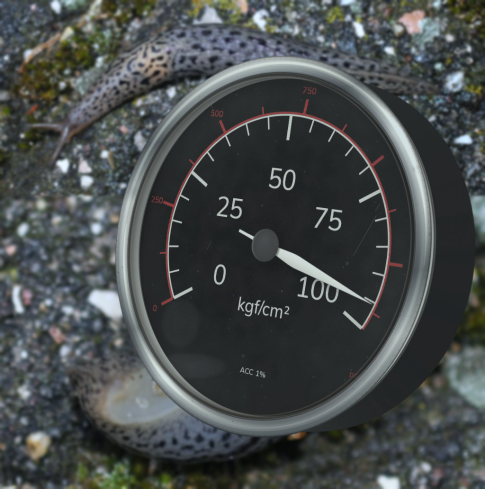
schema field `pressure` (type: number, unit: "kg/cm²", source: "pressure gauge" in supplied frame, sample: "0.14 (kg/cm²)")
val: 95 (kg/cm²)
